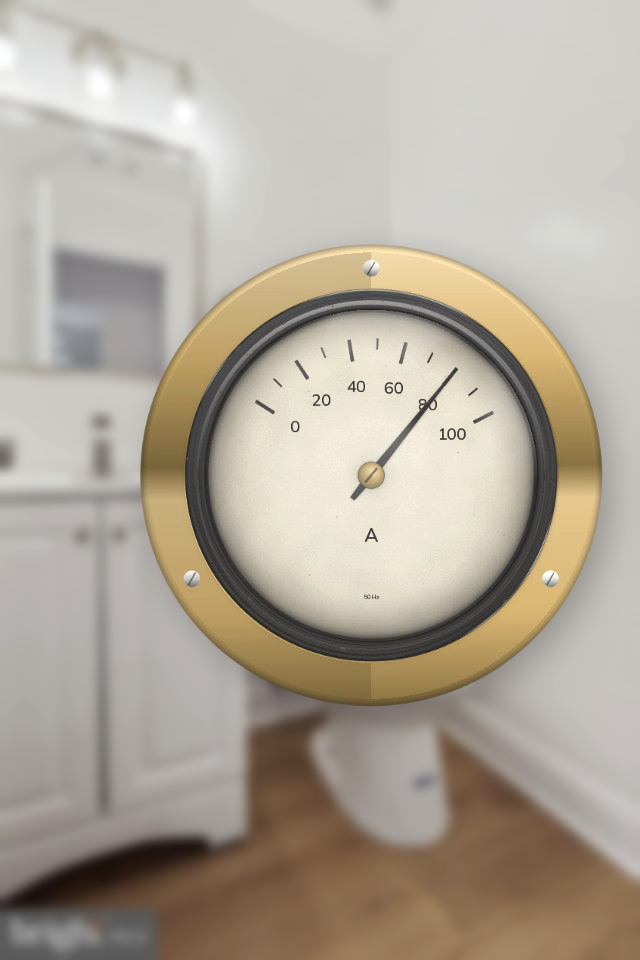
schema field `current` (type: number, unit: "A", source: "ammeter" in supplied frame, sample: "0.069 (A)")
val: 80 (A)
